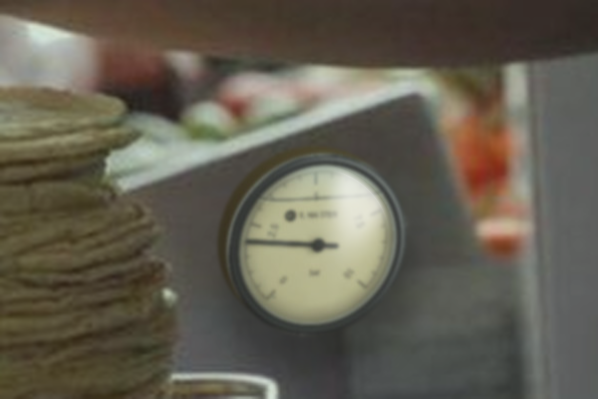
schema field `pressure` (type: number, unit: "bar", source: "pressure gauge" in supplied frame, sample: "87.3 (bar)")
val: 2 (bar)
